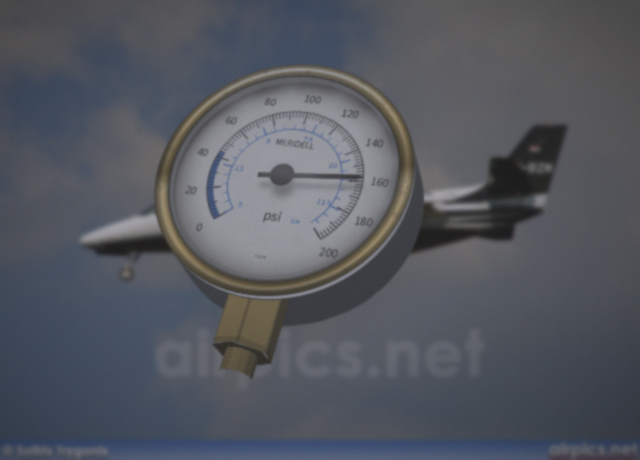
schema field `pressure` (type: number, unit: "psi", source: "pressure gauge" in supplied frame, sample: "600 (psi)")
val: 160 (psi)
